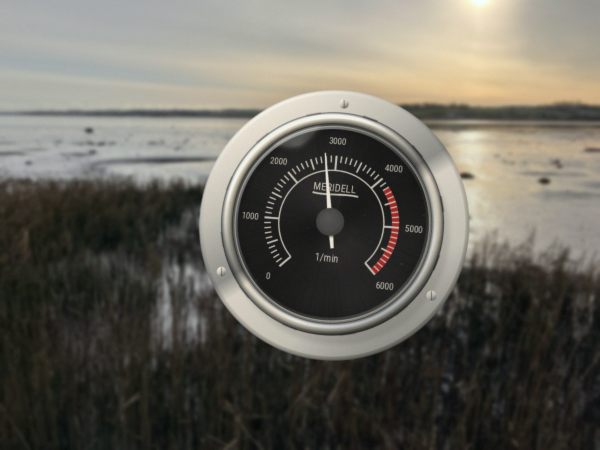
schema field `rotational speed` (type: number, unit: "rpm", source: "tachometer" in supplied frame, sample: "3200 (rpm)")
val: 2800 (rpm)
